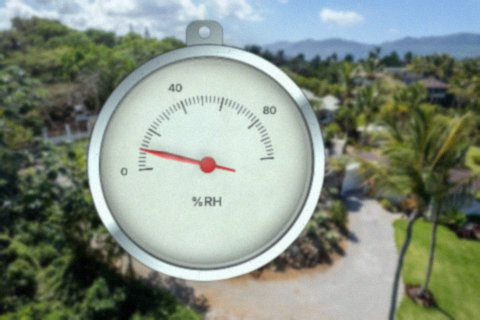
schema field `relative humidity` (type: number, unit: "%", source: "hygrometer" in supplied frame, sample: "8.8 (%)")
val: 10 (%)
